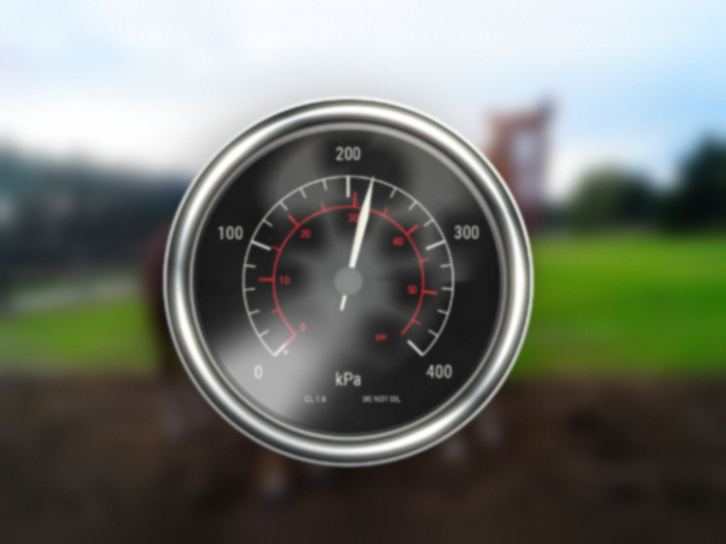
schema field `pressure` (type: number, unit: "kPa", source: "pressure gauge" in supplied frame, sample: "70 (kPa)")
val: 220 (kPa)
